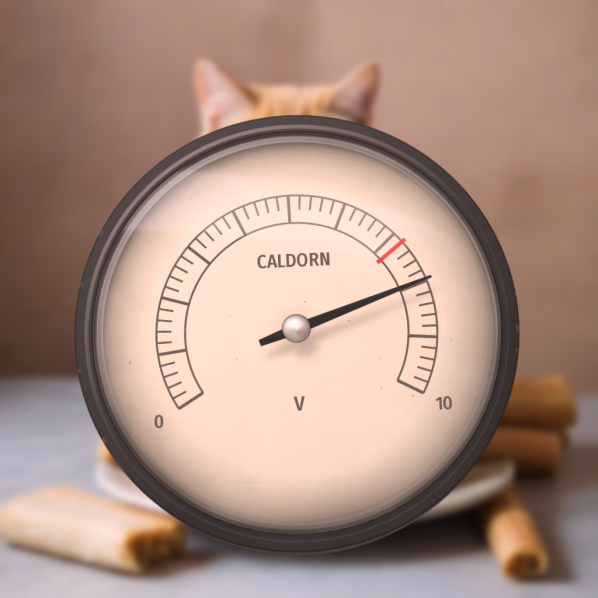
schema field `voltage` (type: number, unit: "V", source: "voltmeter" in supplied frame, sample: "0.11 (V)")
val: 8 (V)
